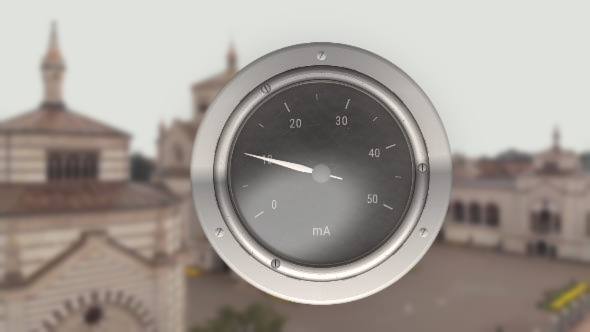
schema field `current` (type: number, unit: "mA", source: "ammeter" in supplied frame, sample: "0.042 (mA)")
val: 10 (mA)
